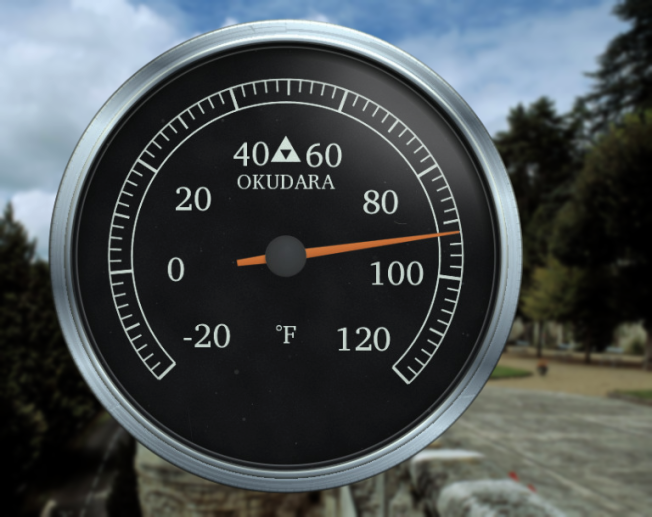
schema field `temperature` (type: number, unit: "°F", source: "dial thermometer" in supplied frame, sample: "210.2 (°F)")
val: 92 (°F)
